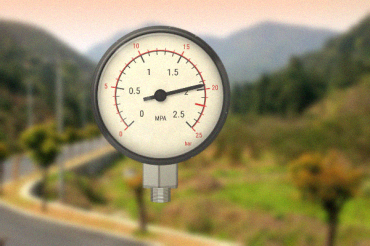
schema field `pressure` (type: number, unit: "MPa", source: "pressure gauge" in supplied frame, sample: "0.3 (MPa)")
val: 1.95 (MPa)
